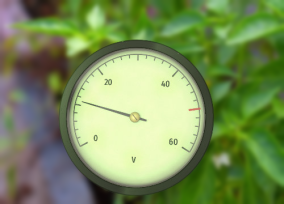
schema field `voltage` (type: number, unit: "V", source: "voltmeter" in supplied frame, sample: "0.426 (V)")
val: 11 (V)
